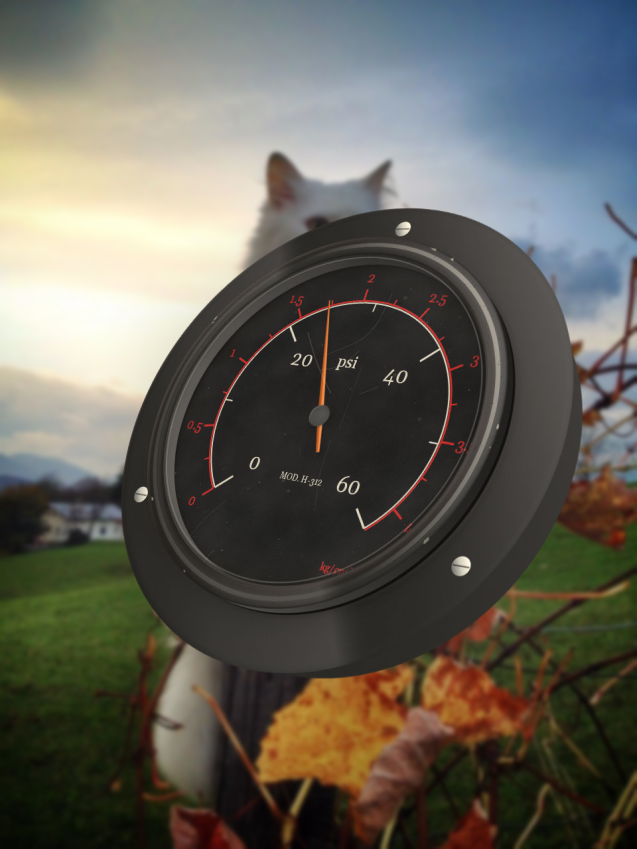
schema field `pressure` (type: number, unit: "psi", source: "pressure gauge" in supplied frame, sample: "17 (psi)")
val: 25 (psi)
